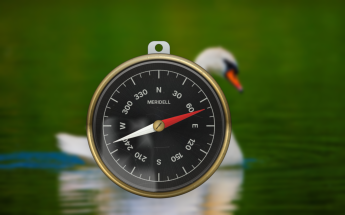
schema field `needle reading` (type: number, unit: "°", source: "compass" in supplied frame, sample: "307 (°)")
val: 70 (°)
